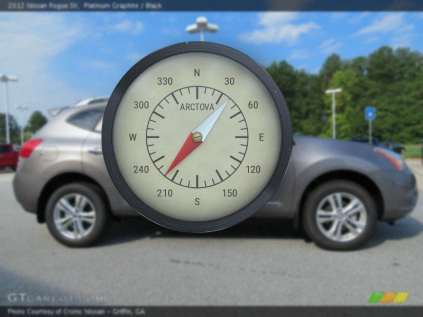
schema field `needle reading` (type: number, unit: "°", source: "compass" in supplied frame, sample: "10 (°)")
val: 220 (°)
